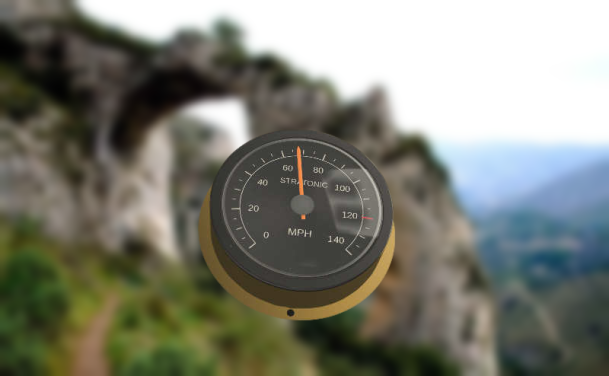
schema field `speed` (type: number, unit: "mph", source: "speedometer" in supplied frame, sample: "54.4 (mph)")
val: 67.5 (mph)
